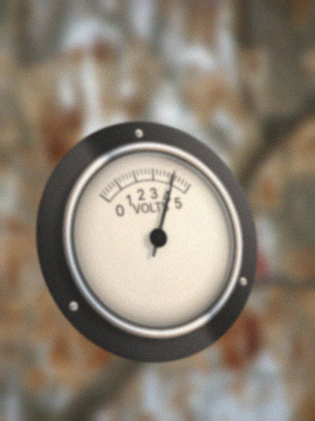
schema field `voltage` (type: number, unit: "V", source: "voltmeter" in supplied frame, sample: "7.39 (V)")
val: 4 (V)
